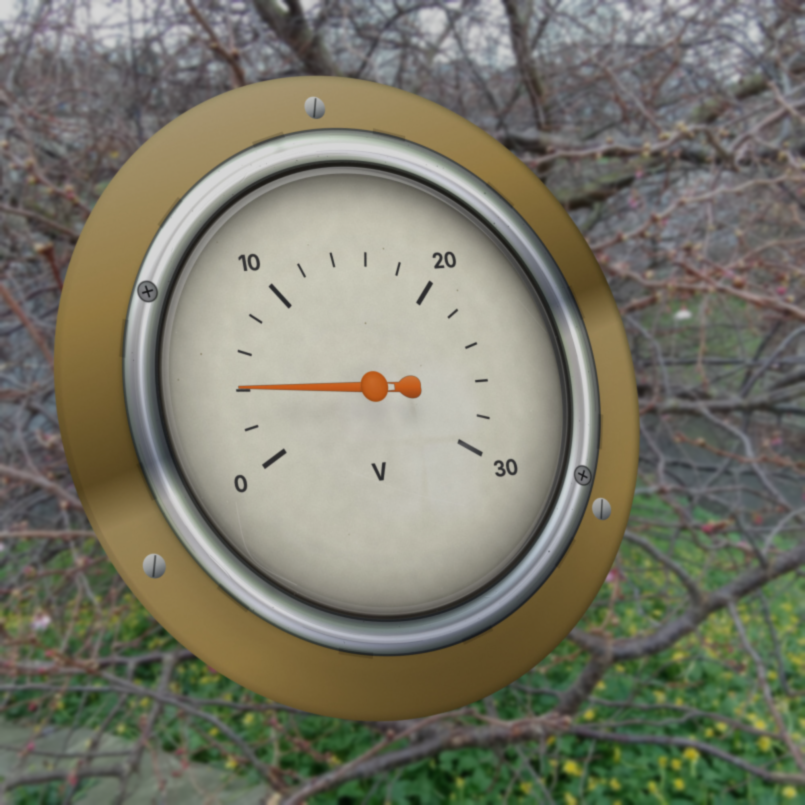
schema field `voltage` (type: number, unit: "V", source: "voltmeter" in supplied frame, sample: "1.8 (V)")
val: 4 (V)
